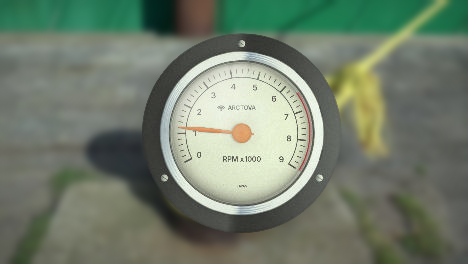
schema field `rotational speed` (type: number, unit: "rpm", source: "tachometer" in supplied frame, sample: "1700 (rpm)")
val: 1200 (rpm)
